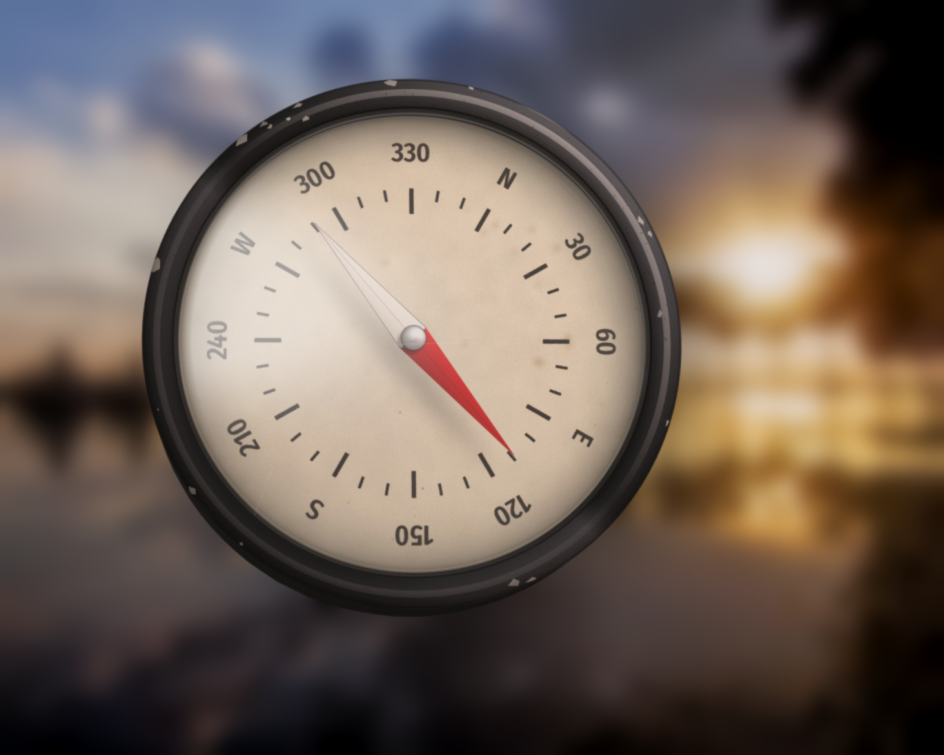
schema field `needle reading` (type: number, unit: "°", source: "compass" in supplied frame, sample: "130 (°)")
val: 110 (°)
